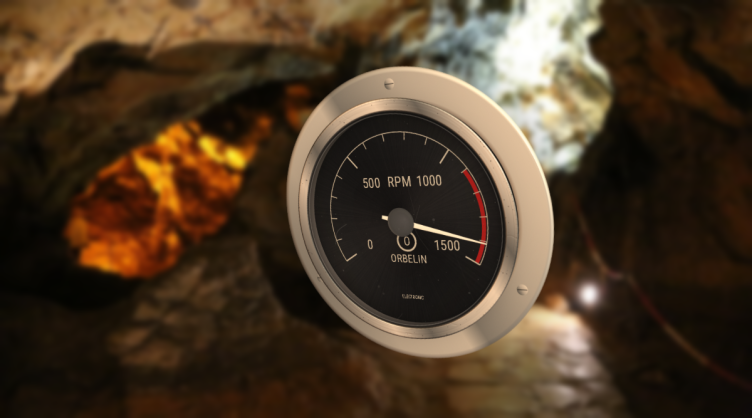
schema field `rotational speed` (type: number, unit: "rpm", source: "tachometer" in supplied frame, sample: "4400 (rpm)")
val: 1400 (rpm)
